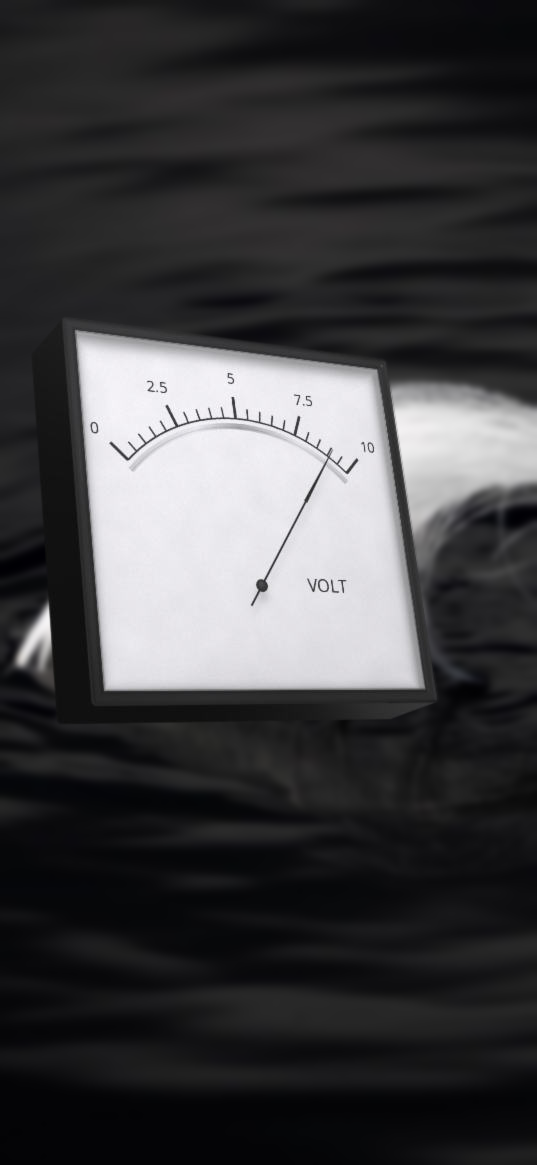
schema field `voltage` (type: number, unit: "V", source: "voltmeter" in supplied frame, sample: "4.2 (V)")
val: 9 (V)
